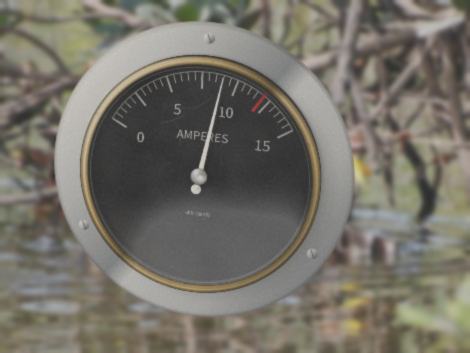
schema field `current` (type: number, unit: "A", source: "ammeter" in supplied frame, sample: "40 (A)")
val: 9 (A)
